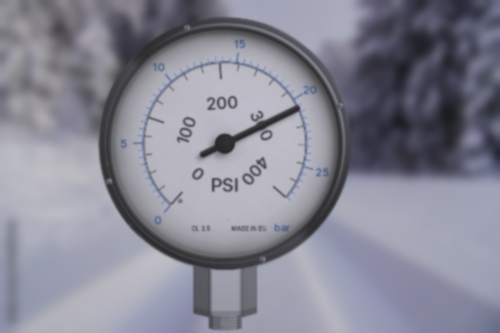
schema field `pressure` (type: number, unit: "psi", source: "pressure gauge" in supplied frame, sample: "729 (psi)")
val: 300 (psi)
